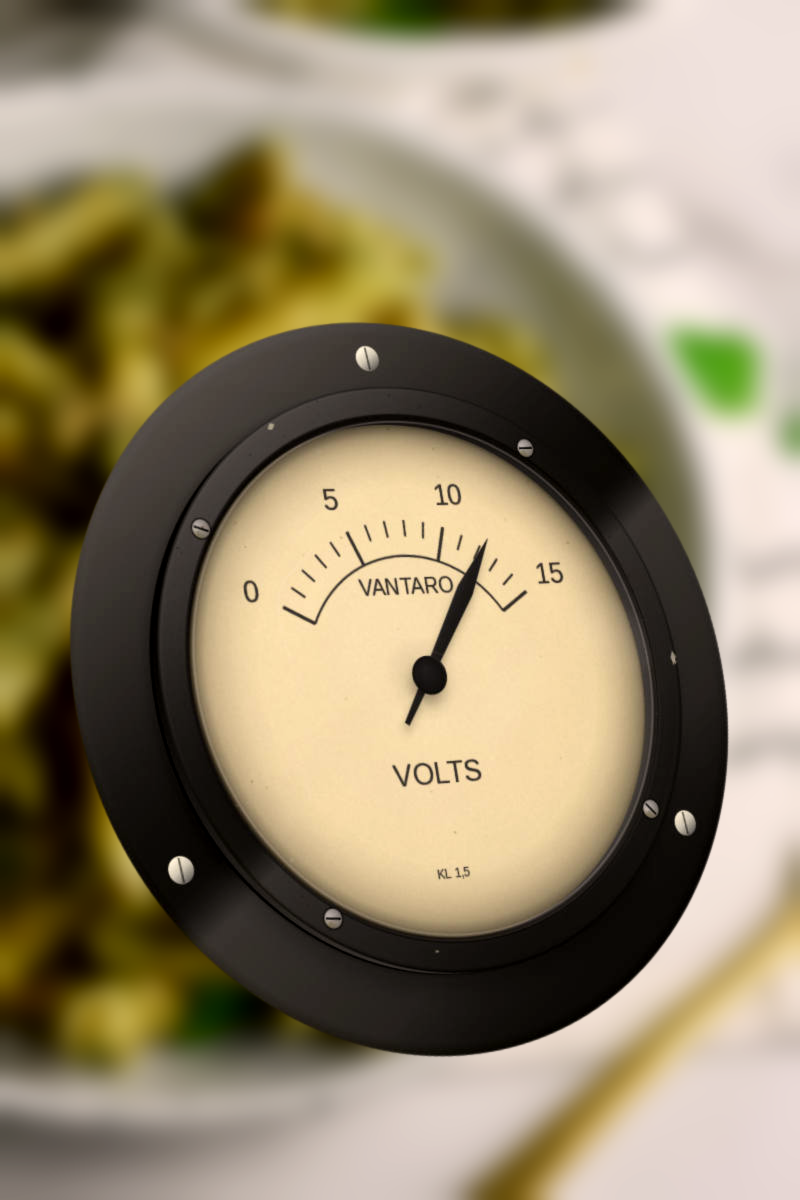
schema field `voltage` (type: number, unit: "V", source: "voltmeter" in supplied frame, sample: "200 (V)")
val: 12 (V)
